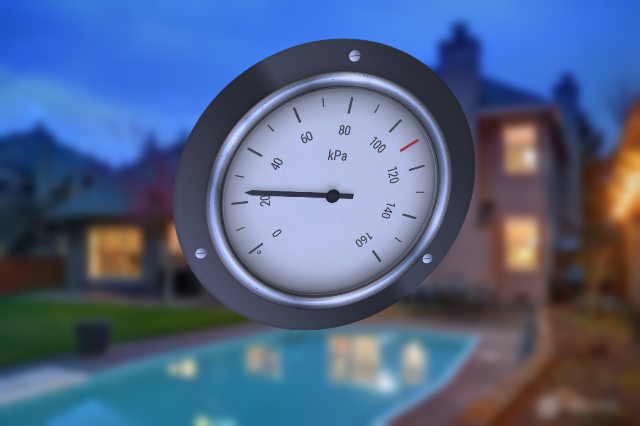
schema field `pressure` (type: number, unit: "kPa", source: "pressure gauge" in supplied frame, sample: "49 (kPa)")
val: 25 (kPa)
